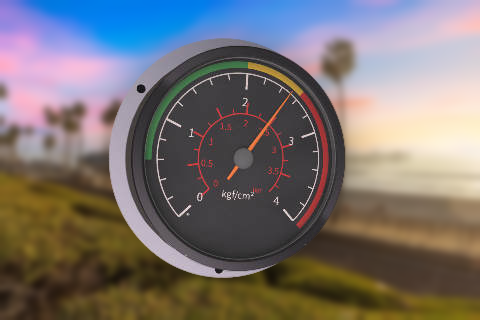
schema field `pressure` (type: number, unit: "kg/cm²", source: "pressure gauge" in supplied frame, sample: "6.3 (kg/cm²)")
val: 2.5 (kg/cm²)
